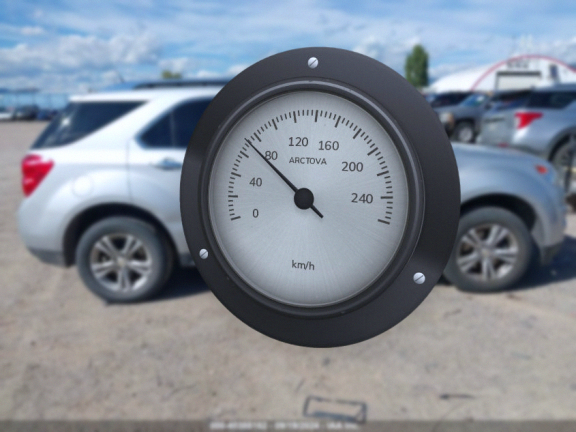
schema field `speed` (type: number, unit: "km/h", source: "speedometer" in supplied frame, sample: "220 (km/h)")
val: 72 (km/h)
